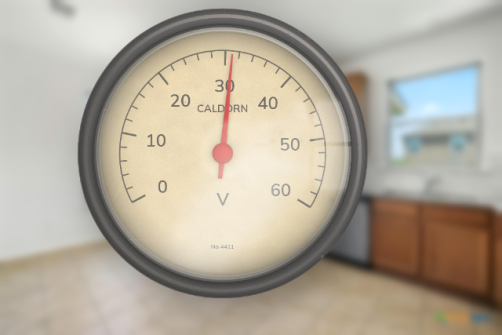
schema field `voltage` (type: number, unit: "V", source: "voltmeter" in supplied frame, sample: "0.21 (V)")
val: 31 (V)
